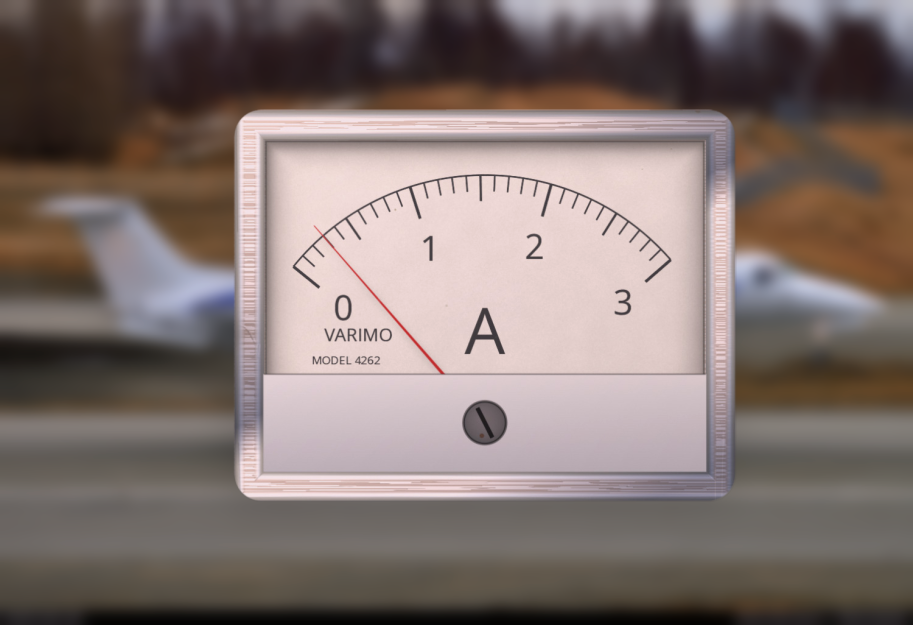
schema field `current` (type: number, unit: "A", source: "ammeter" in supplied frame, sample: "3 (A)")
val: 0.3 (A)
